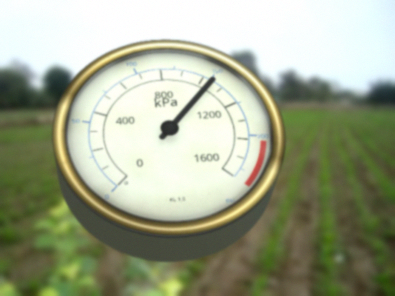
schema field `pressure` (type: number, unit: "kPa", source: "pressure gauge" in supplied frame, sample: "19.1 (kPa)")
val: 1050 (kPa)
